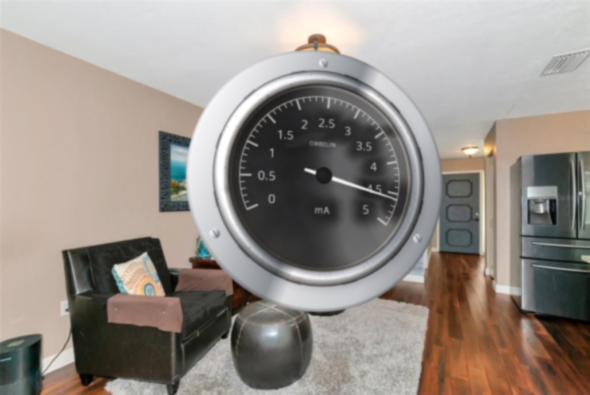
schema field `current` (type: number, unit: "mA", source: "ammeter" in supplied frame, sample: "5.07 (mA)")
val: 4.6 (mA)
